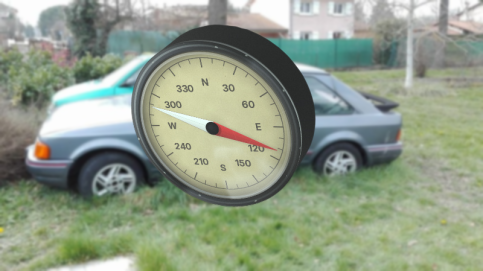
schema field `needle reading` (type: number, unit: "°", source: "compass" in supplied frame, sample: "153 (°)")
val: 110 (°)
